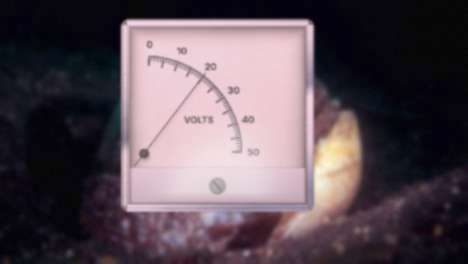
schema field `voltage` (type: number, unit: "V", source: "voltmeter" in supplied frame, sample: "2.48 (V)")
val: 20 (V)
